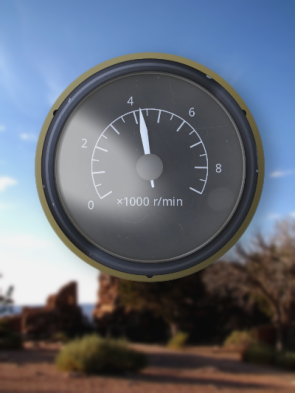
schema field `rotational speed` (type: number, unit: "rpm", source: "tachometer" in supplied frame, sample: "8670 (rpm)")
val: 4250 (rpm)
